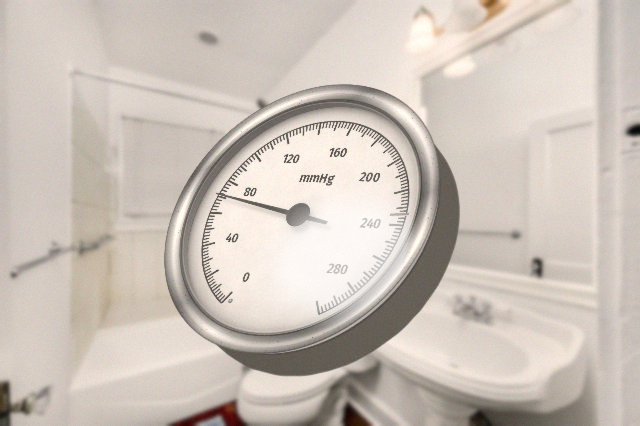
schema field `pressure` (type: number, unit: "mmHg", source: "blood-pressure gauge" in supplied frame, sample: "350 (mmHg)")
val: 70 (mmHg)
